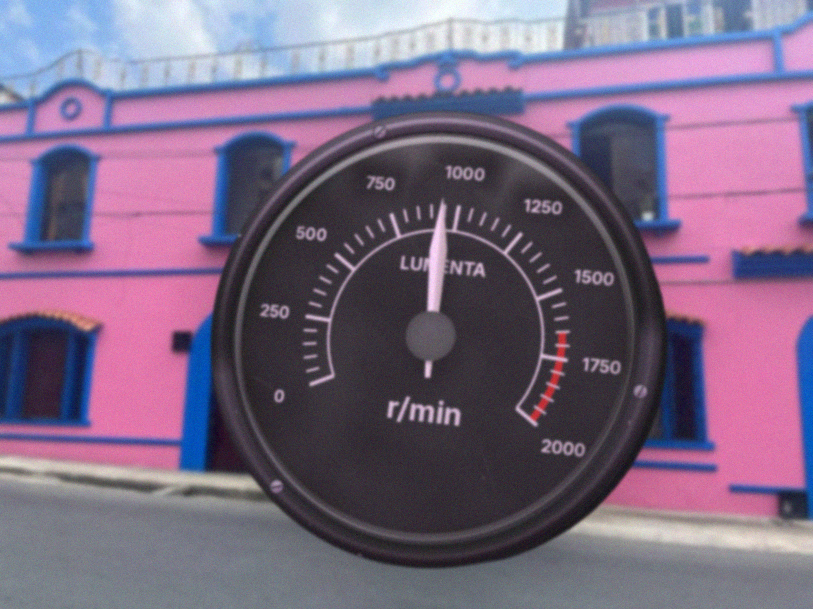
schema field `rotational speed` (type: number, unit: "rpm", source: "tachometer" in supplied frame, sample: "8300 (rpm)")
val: 950 (rpm)
